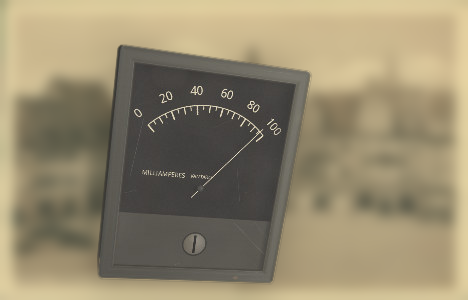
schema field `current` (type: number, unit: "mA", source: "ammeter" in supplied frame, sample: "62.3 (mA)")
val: 95 (mA)
